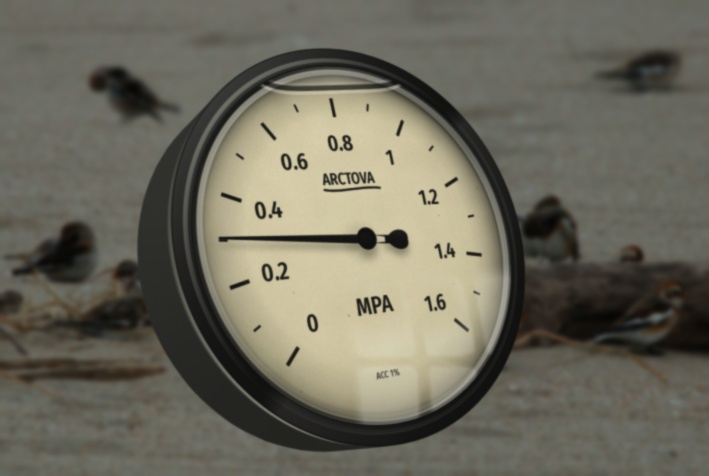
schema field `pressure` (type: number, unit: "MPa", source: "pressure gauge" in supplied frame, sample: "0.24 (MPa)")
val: 0.3 (MPa)
